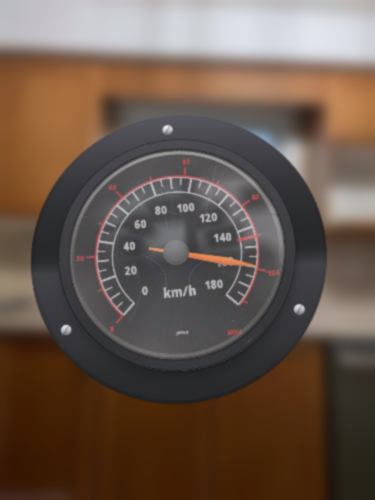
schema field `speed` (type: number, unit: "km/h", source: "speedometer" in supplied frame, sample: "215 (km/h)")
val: 160 (km/h)
